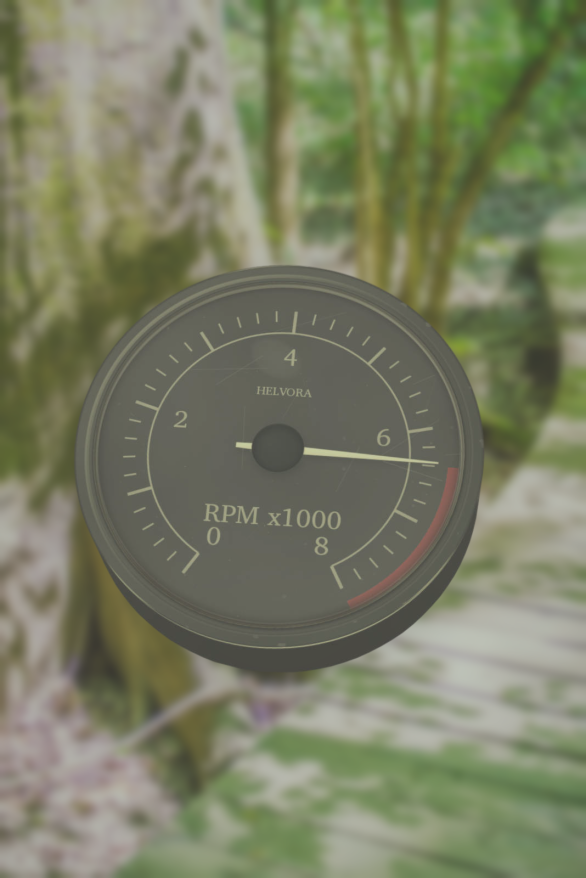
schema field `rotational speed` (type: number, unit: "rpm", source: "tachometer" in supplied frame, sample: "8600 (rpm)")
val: 6400 (rpm)
